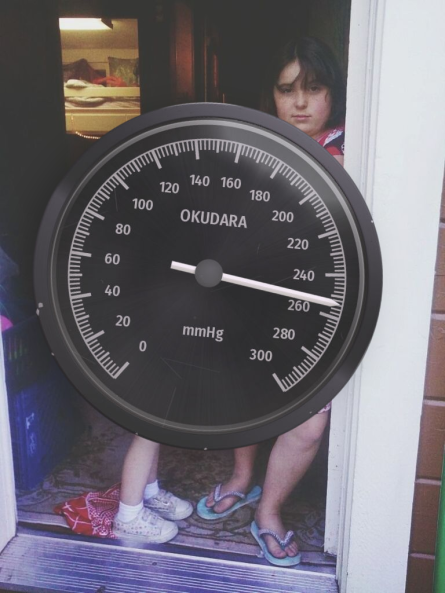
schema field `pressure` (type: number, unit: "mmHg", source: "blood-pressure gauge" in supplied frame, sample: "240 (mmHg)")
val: 254 (mmHg)
